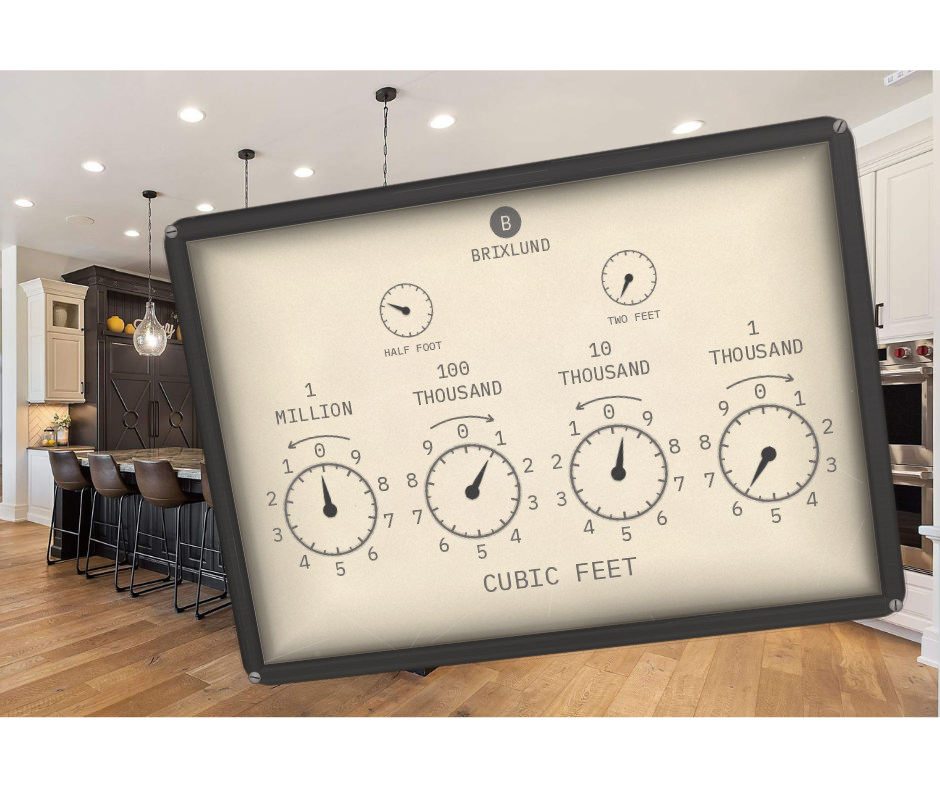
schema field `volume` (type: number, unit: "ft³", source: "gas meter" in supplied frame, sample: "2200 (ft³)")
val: 9600 (ft³)
